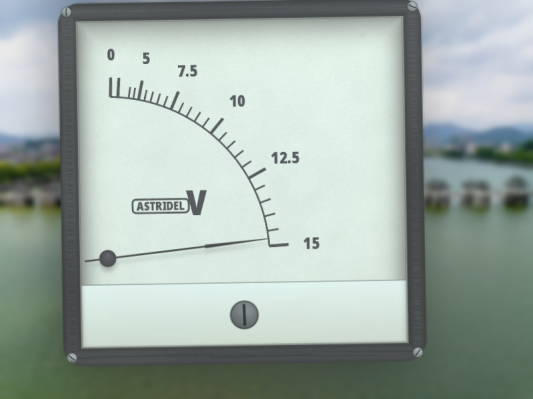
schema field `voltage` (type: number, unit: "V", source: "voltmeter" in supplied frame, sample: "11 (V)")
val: 14.75 (V)
